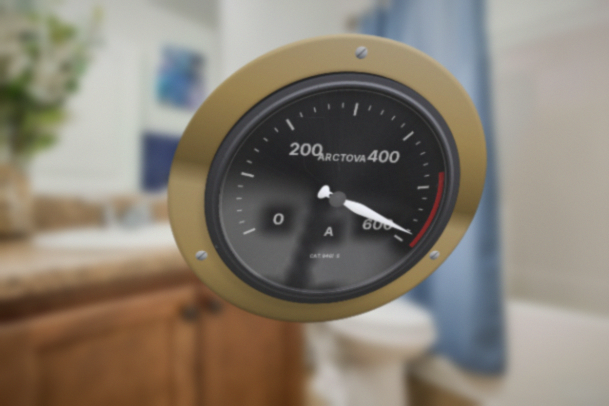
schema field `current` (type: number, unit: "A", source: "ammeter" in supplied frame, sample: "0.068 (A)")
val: 580 (A)
